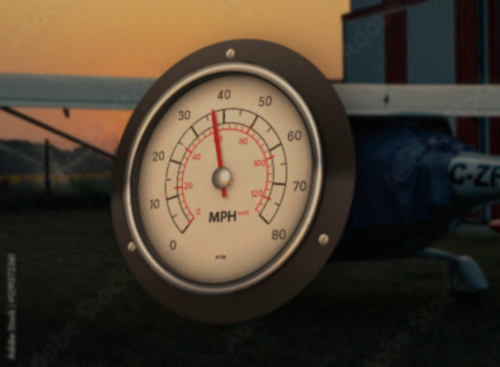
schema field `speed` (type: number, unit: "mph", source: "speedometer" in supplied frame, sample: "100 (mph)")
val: 37.5 (mph)
